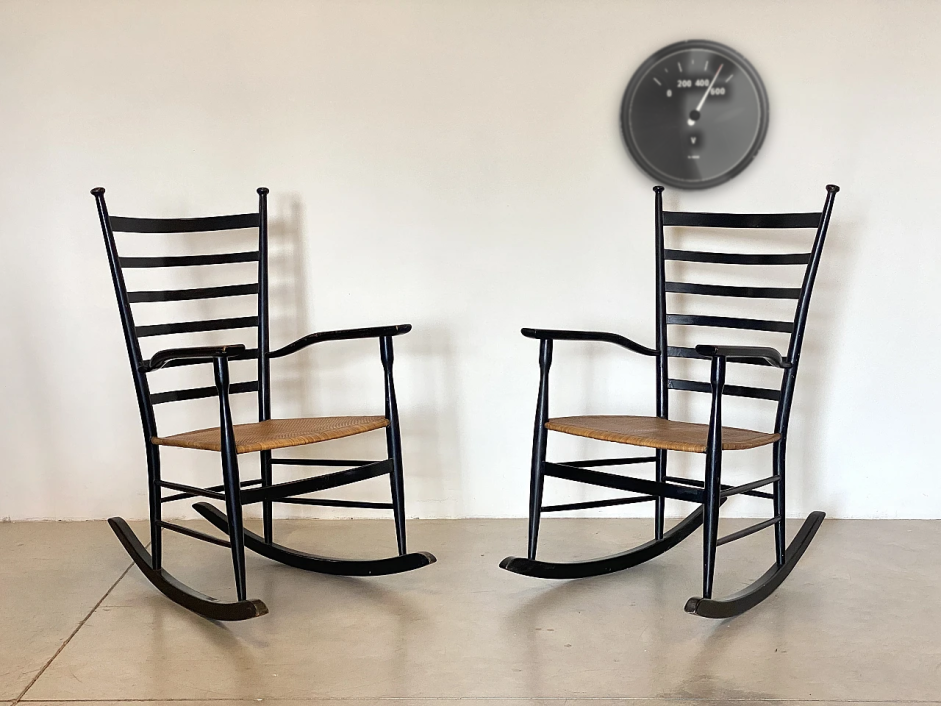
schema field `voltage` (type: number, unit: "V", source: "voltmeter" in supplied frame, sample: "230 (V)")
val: 500 (V)
